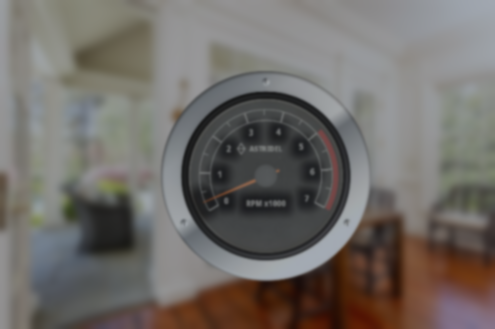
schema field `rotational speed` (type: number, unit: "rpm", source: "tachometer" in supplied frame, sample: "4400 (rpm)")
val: 250 (rpm)
